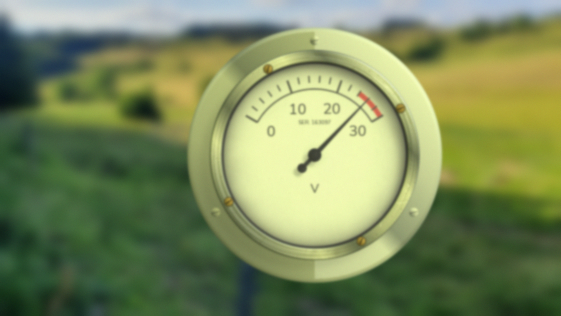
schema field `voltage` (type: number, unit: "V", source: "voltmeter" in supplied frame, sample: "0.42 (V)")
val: 26 (V)
